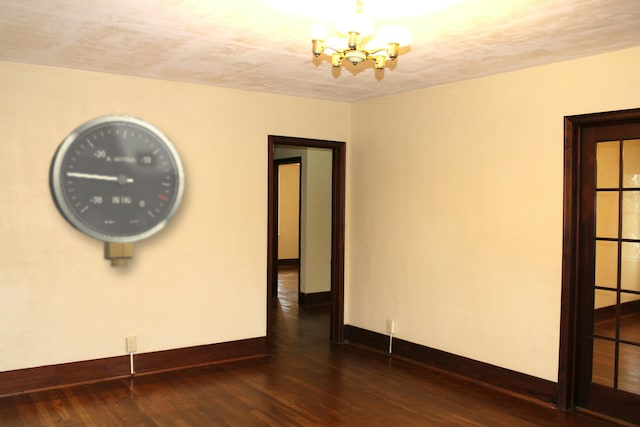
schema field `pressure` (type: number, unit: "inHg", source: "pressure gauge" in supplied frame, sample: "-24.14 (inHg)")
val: -25 (inHg)
